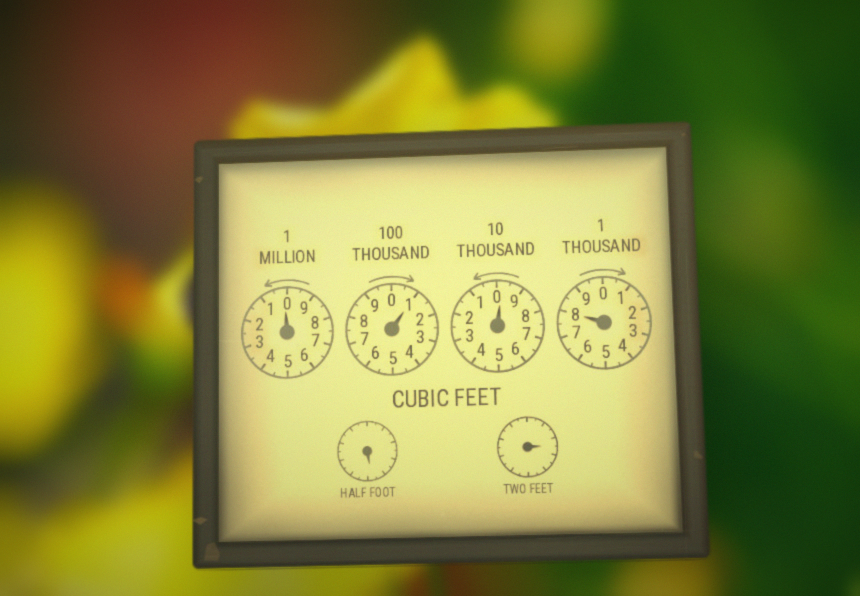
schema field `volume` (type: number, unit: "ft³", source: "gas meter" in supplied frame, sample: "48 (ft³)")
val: 9800 (ft³)
